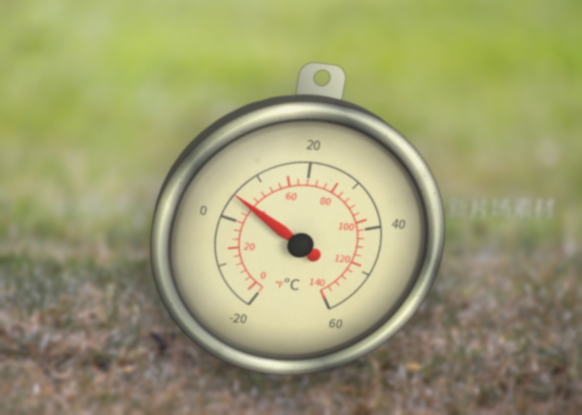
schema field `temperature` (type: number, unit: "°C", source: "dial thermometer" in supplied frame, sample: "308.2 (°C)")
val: 5 (°C)
